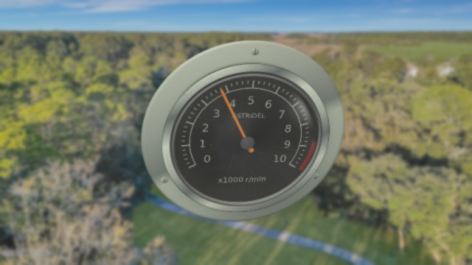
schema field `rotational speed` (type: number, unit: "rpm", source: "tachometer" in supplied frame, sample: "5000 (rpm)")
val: 3800 (rpm)
